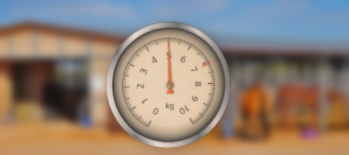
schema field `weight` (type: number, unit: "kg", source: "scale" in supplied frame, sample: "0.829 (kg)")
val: 5 (kg)
